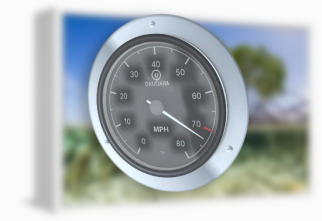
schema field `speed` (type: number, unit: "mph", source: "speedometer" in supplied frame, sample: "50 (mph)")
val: 72.5 (mph)
